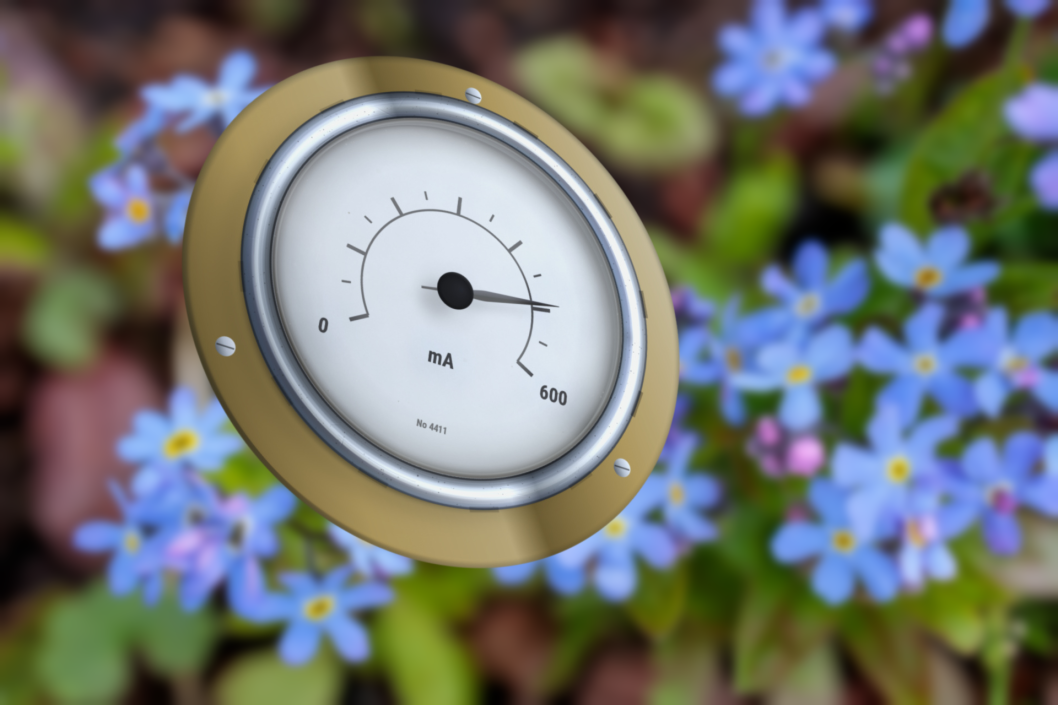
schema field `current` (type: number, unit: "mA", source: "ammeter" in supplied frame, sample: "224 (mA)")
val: 500 (mA)
